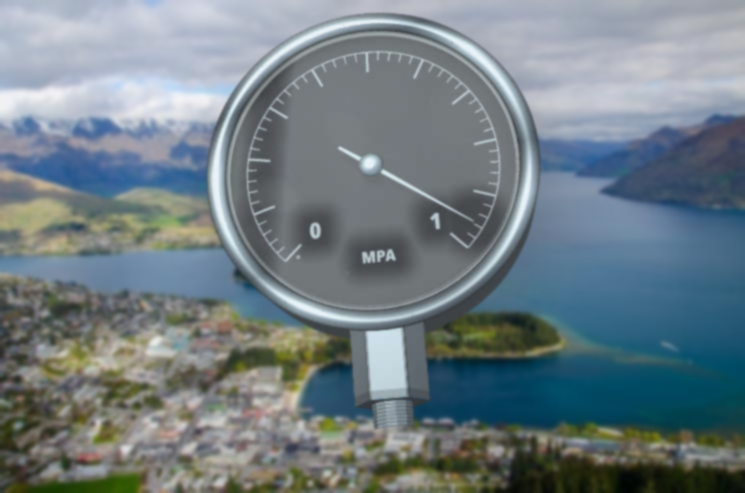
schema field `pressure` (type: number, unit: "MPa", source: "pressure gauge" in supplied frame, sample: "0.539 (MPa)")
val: 0.96 (MPa)
